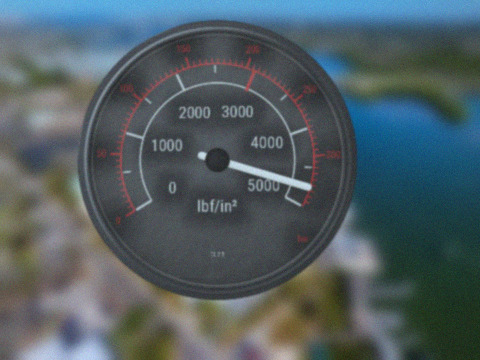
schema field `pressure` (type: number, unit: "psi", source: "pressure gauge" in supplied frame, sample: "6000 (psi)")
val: 4750 (psi)
